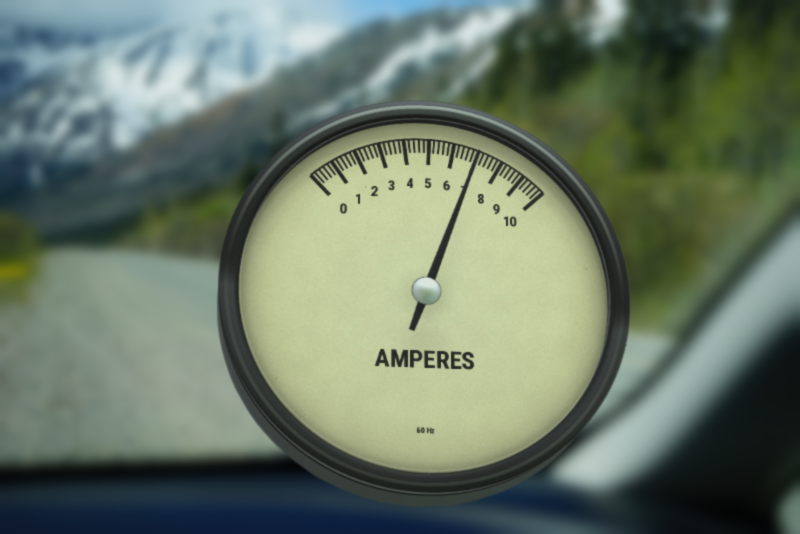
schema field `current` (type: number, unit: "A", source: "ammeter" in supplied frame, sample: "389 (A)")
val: 7 (A)
